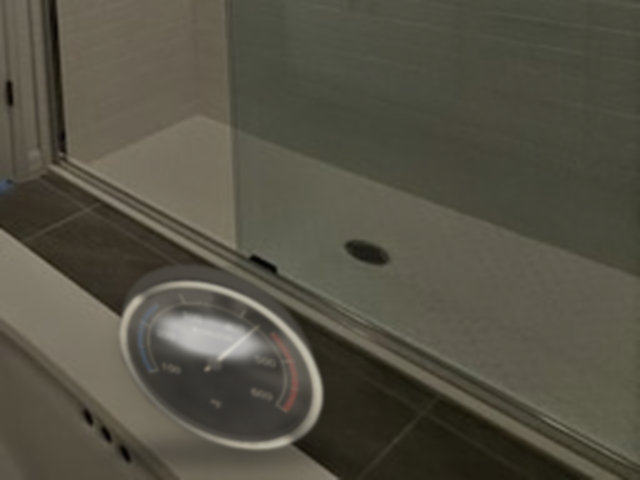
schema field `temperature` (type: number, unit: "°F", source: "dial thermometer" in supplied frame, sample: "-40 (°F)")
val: 425 (°F)
